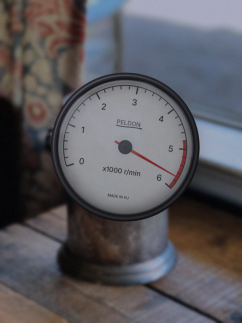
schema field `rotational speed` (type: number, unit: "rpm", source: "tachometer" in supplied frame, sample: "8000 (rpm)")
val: 5700 (rpm)
